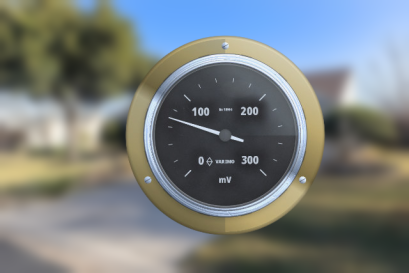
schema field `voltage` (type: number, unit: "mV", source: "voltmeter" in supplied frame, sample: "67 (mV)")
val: 70 (mV)
